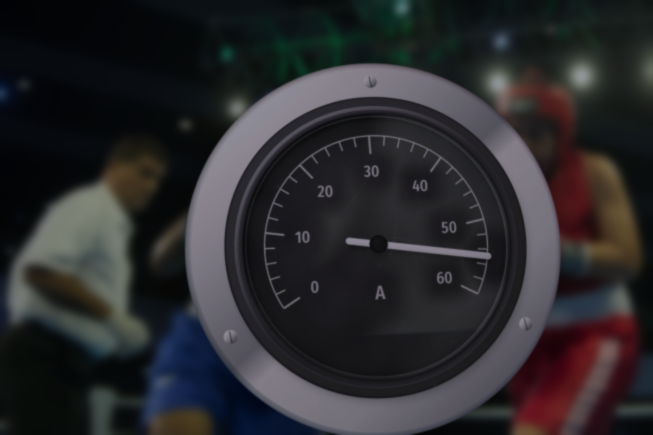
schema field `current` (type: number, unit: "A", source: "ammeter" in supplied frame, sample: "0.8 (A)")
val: 55 (A)
